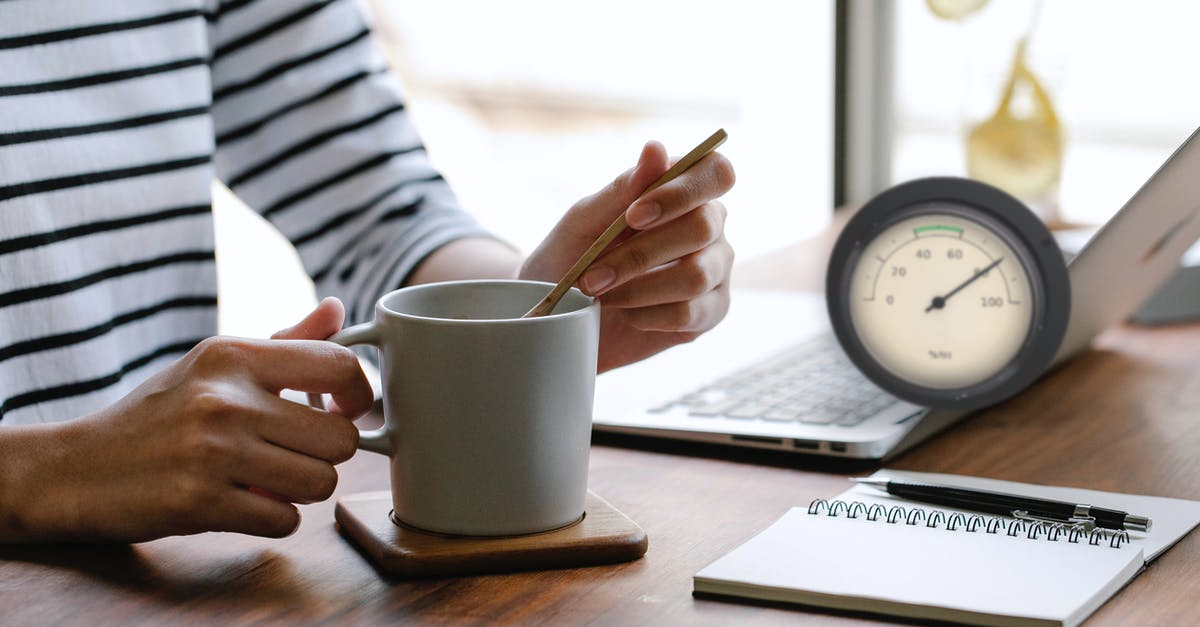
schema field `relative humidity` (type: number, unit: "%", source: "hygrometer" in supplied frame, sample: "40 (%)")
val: 80 (%)
